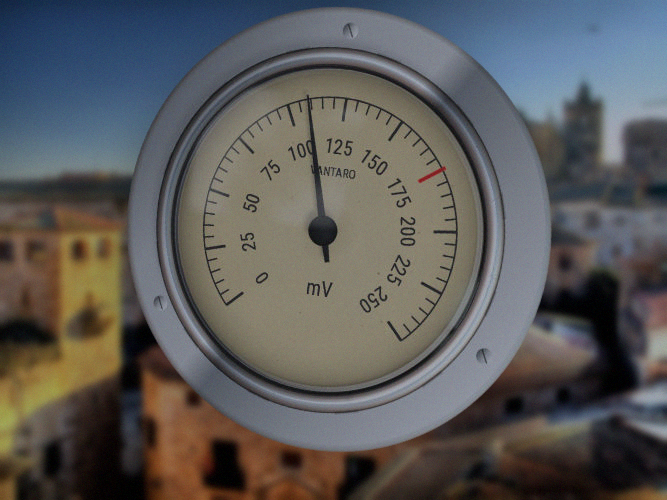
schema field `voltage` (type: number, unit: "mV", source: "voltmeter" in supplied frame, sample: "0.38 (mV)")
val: 110 (mV)
